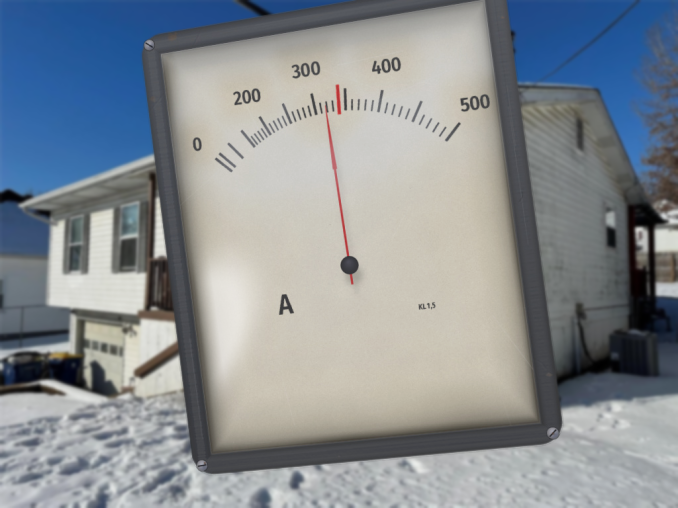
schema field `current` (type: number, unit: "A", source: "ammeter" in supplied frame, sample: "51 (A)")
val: 320 (A)
